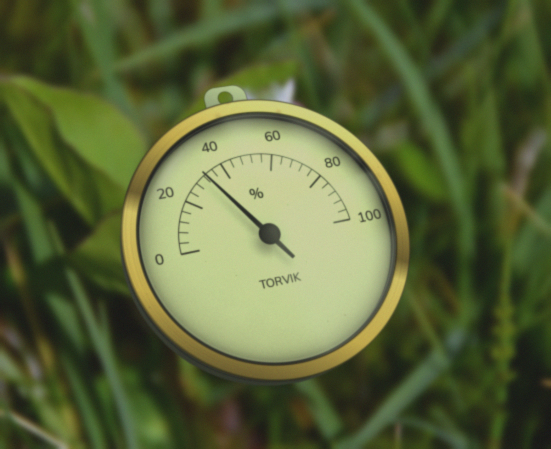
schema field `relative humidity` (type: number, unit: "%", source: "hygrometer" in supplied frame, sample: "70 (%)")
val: 32 (%)
